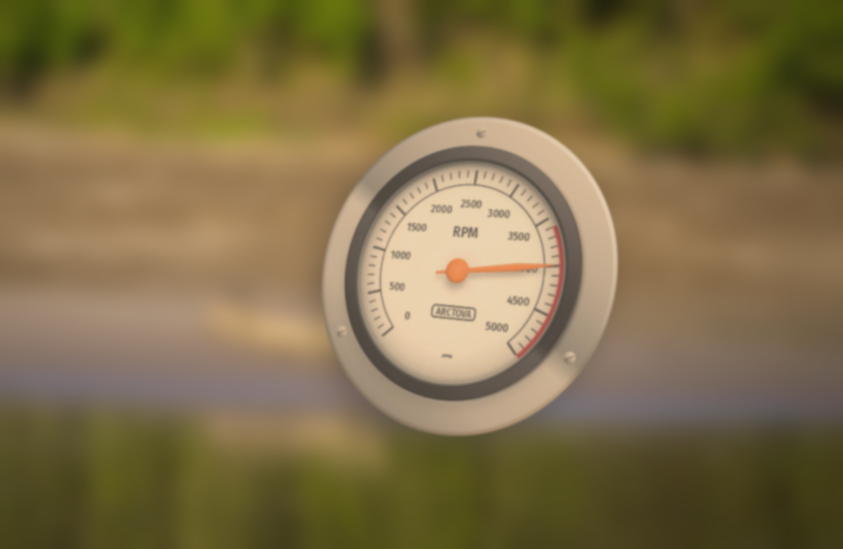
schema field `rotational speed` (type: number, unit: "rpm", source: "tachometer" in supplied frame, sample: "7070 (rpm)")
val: 4000 (rpm)
